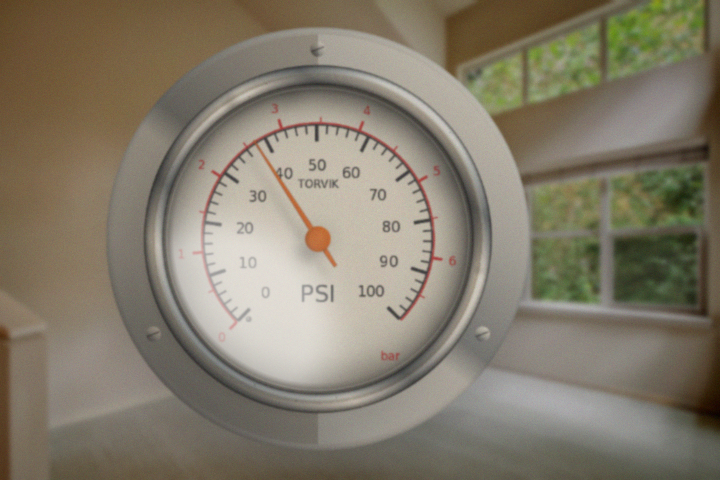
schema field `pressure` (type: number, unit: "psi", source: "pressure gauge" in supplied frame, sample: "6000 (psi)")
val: 38 (psi)
